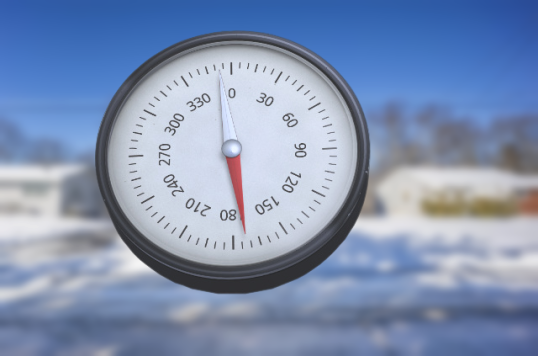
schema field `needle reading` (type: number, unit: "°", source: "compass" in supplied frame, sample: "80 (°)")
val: 172.5 (°)
